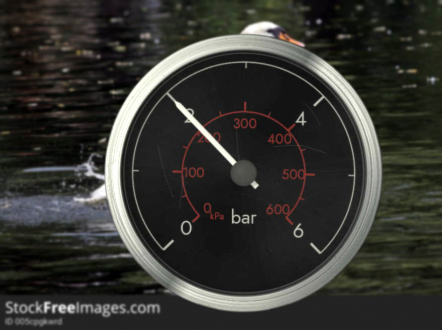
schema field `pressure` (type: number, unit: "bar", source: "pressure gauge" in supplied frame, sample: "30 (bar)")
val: 2 (bar)
